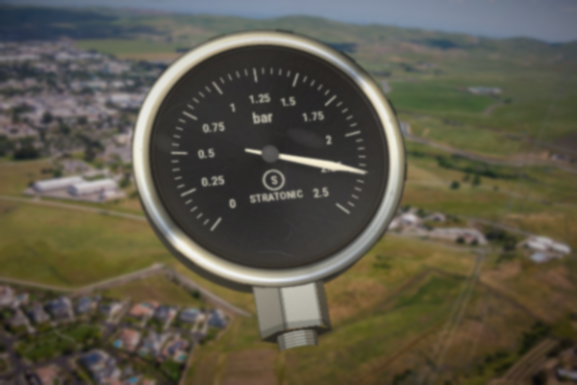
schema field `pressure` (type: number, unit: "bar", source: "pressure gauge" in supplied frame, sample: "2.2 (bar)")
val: 2.25 (bar)
